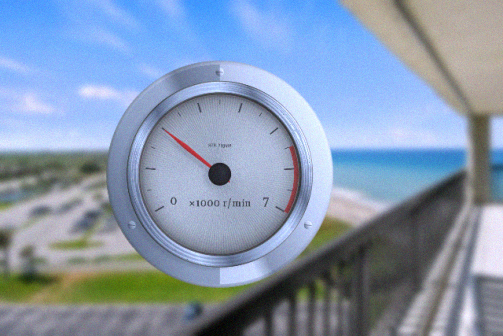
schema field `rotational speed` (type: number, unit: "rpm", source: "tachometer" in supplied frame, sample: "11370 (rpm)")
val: 2000 (rpm)
